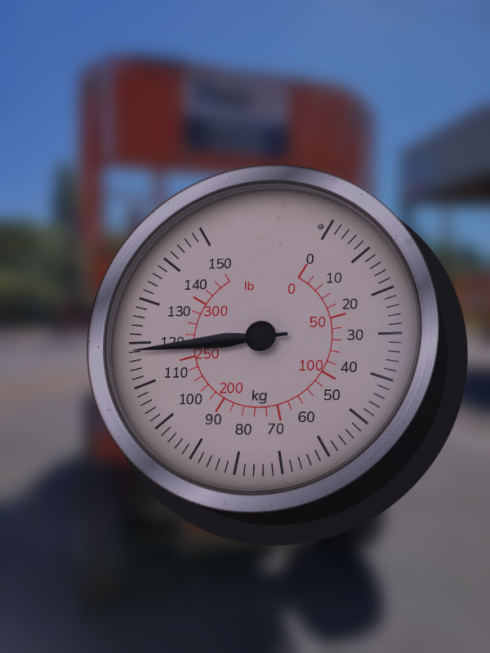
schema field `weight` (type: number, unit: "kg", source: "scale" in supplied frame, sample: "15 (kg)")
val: 118 (kg)
